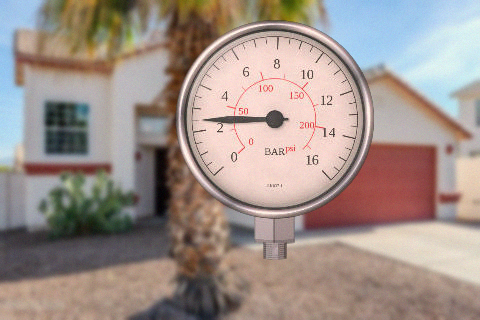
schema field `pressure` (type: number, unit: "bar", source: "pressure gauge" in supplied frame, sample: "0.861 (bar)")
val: 2.5 (bar)
